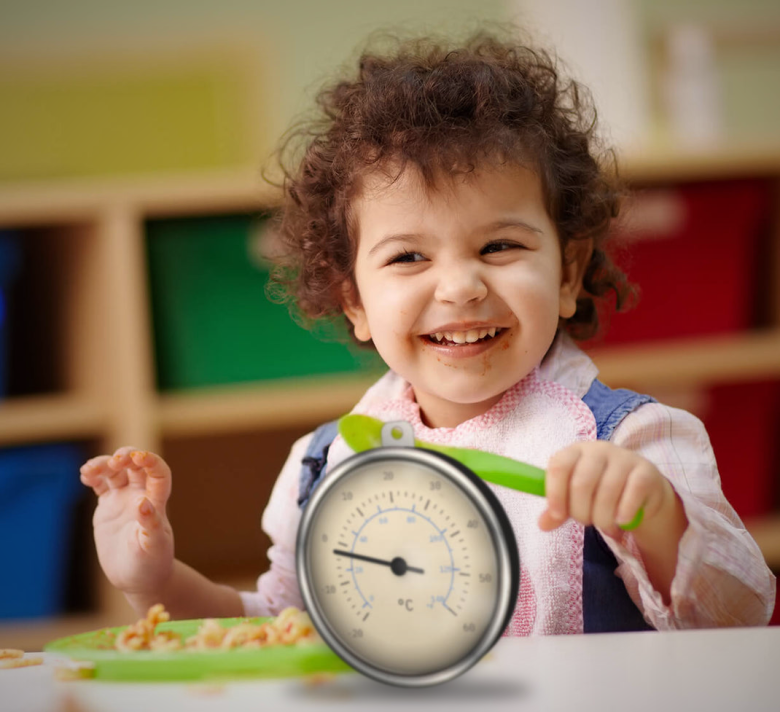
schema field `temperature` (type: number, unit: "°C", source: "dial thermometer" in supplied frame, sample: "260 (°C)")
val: -2 (°C)
